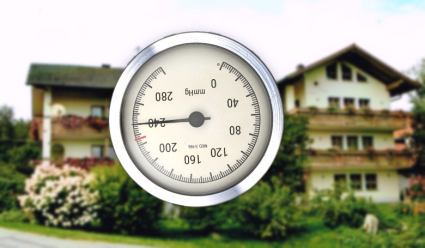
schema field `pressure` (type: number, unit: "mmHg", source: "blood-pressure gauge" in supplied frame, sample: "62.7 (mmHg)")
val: 240 (mmHg)
